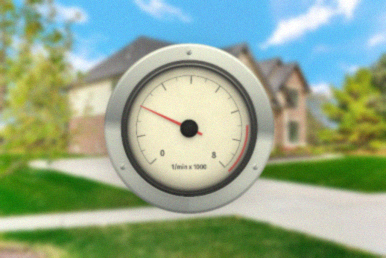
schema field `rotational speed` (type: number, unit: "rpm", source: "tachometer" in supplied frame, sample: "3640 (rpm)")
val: 2000 (rpm)
